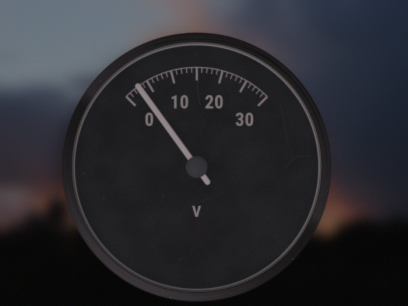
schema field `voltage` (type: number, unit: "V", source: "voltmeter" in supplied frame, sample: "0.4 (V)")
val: 3 (V)
